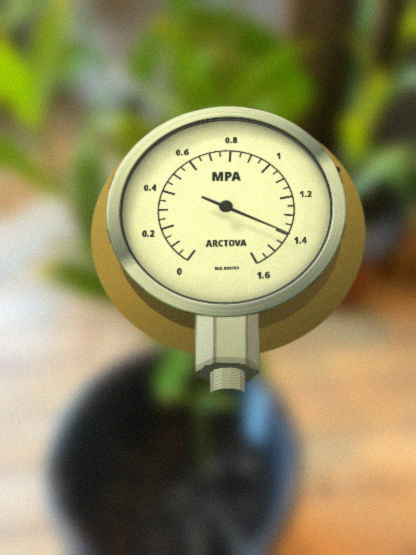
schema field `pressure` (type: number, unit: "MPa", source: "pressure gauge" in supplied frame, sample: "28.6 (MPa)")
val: 1.4 (MPa)
